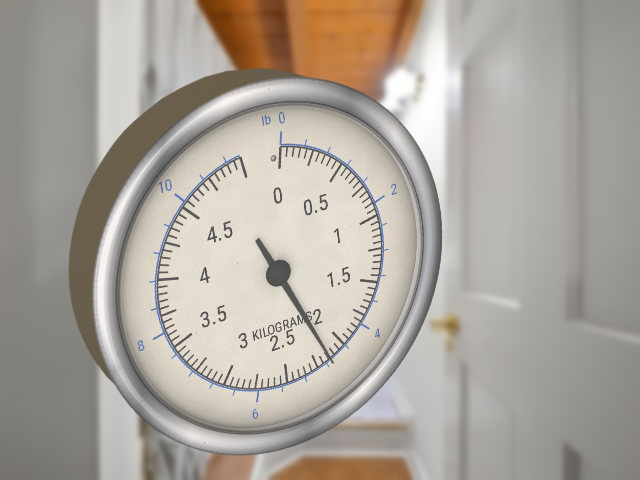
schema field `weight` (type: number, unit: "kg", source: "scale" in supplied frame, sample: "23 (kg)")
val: 2.15 (kg)
